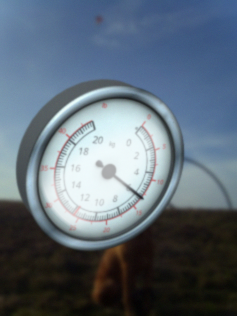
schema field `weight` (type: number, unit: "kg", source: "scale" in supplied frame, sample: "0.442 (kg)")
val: 6 (kg)
